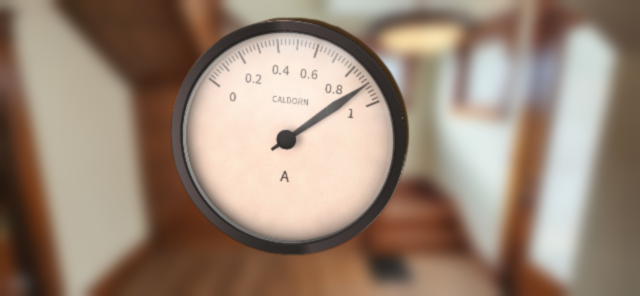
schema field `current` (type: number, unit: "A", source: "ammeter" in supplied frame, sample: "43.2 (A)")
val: 0.9 (A)
